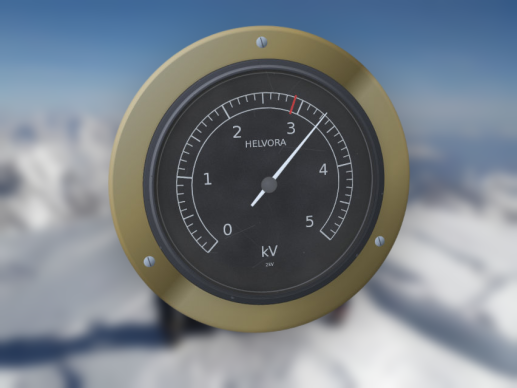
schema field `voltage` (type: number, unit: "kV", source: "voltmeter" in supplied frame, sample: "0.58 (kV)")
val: 3.3 (kV)
